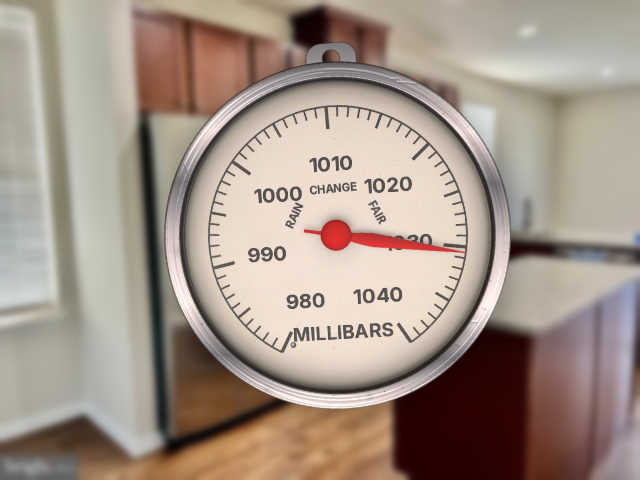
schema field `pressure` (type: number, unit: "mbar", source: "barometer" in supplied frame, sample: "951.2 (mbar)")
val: 1030.5 (mbar)
